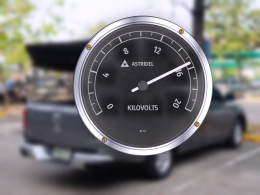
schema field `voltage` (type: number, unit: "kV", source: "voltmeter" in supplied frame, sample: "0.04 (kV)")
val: 15.5 (kV)
